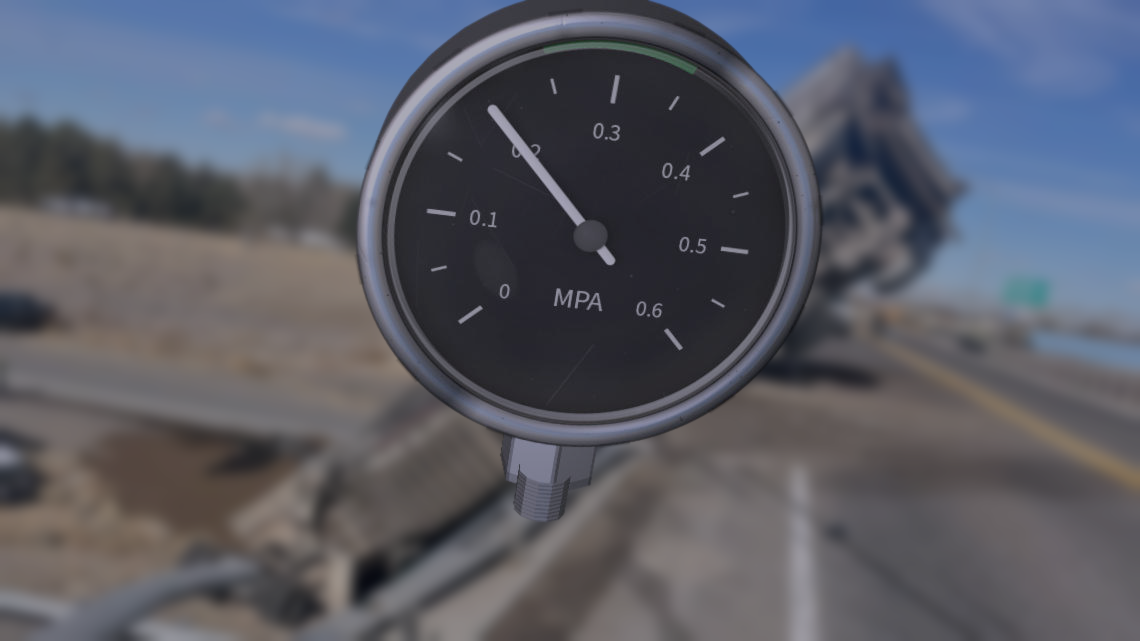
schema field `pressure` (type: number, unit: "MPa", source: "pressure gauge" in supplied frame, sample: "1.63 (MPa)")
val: 0.2 (MPa)
